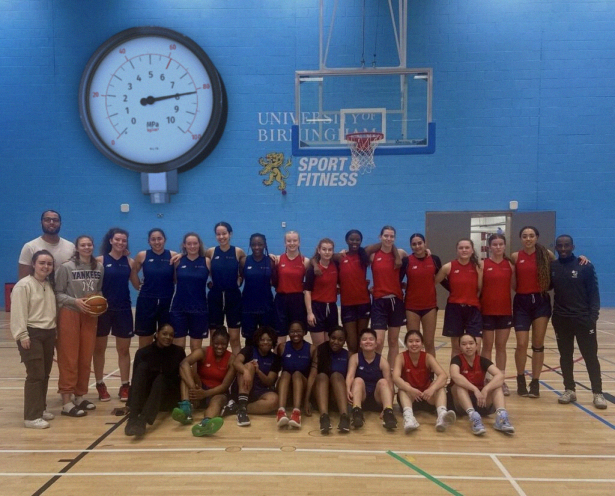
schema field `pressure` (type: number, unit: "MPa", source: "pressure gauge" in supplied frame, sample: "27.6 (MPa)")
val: 8 (MPa)
